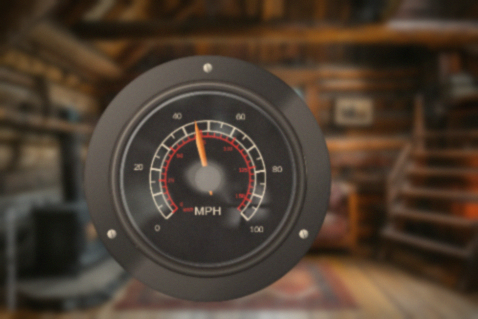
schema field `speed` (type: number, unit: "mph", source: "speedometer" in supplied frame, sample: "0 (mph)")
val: 45 (mph)
